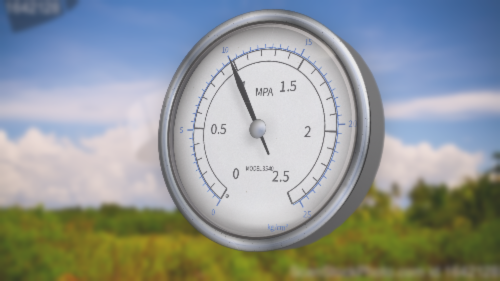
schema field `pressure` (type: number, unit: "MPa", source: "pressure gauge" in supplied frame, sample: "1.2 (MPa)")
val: 1 (MPa)
